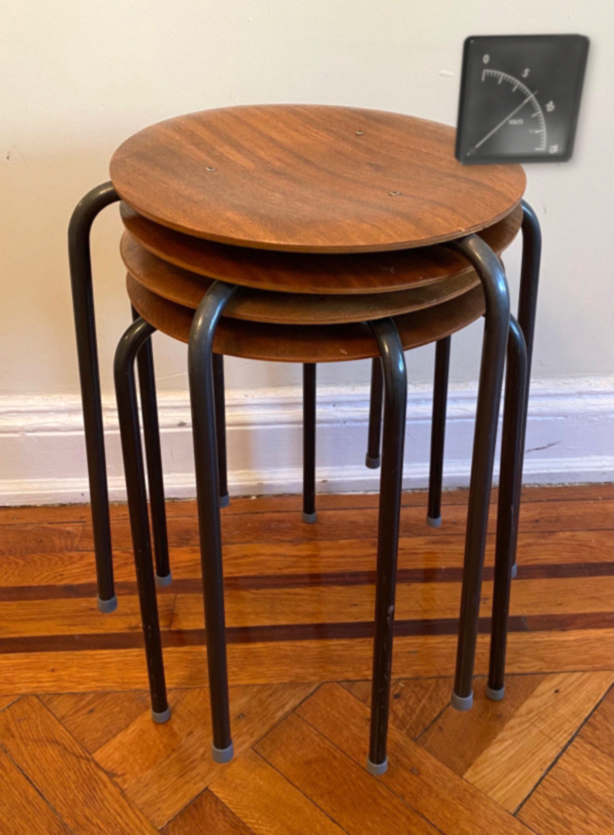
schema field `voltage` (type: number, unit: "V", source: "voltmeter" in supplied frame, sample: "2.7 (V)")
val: 7.5 (V)
